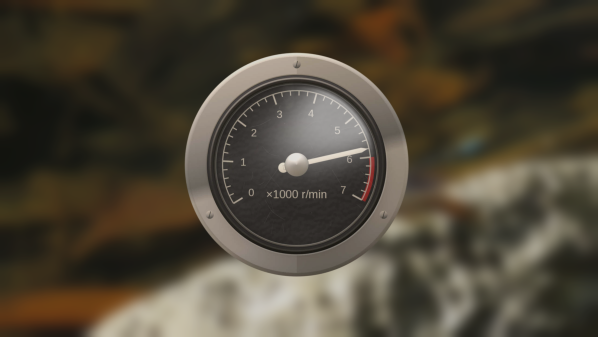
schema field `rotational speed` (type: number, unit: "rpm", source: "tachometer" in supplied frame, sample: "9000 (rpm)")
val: 5800 (rpm)
